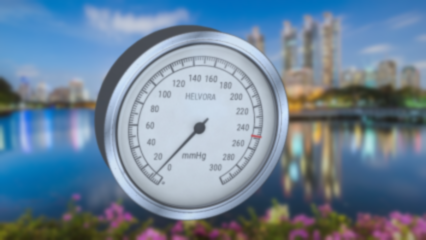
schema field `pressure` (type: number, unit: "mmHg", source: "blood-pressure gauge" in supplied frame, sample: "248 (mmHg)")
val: 10 (mmHg)
